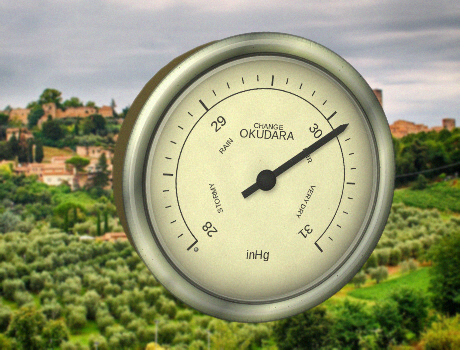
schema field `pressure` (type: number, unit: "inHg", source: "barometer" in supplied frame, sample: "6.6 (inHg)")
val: 30.1 (inHg)
